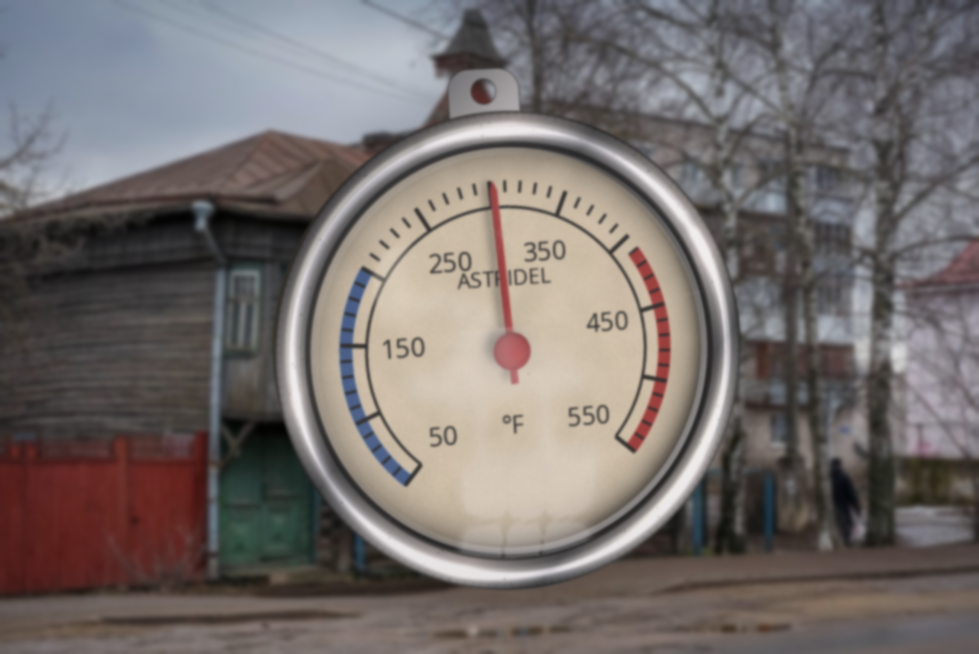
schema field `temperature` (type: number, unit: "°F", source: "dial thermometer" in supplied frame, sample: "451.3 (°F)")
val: 300 (°F)
